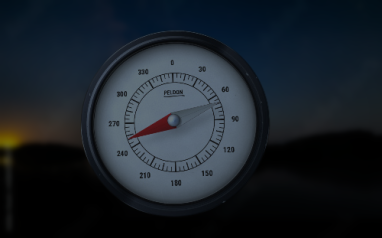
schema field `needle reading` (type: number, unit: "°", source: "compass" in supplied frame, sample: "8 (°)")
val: 250 (°)
